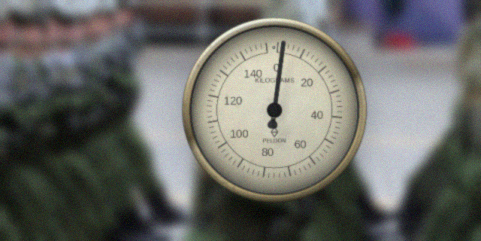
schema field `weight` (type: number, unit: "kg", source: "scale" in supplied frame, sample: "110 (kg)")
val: 2 (kg)
